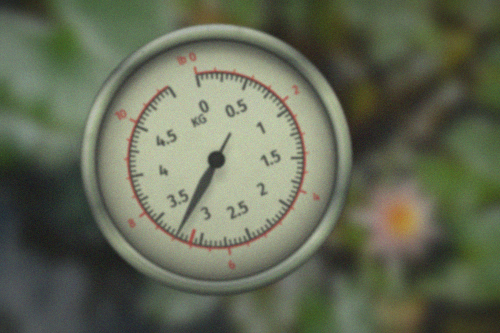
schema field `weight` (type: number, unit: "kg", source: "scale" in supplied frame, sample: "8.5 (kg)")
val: 3.25 (kg)
